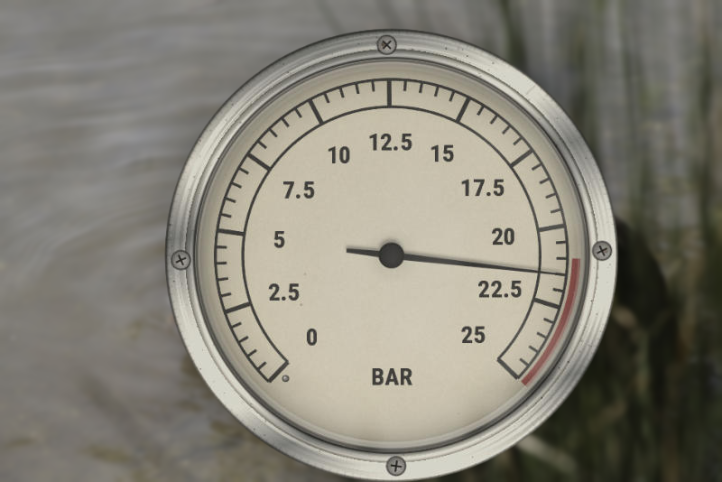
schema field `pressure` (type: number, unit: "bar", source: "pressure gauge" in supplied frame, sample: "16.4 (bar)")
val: 21.5 (bar)
